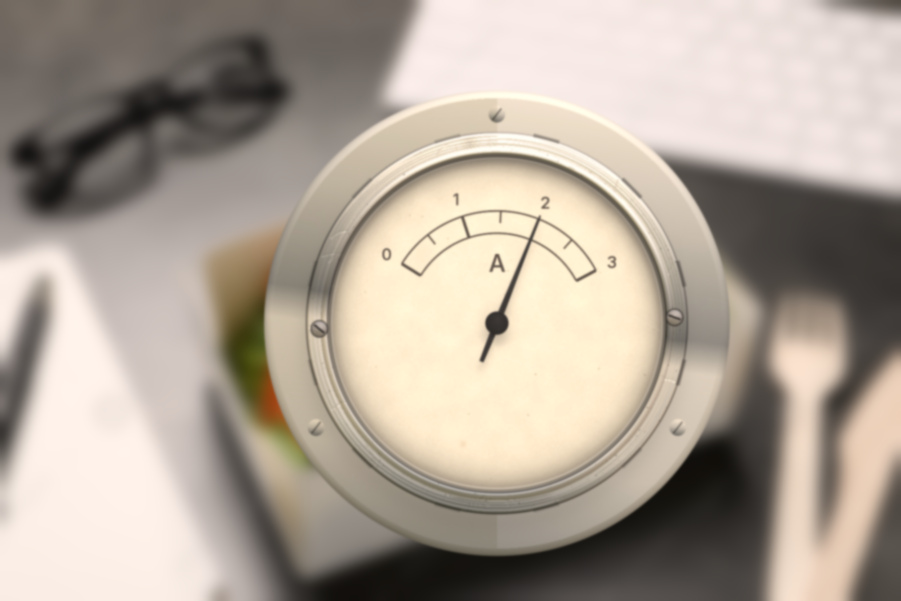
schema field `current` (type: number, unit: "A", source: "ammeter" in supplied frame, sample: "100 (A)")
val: 2 (A)
